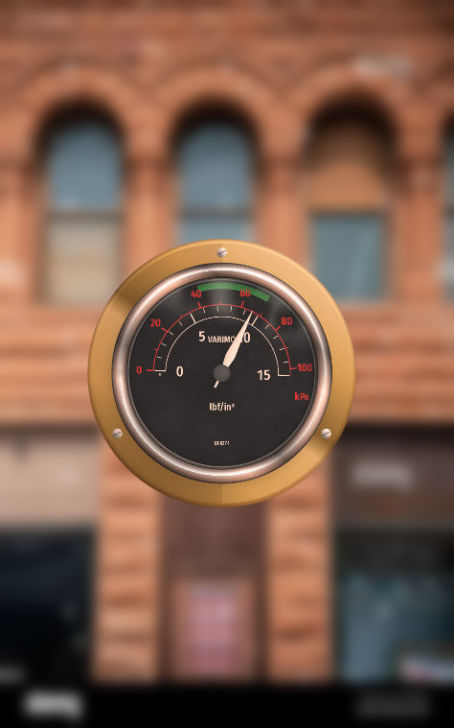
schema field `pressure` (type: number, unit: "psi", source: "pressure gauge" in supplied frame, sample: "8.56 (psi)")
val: 9.5 (psi)
